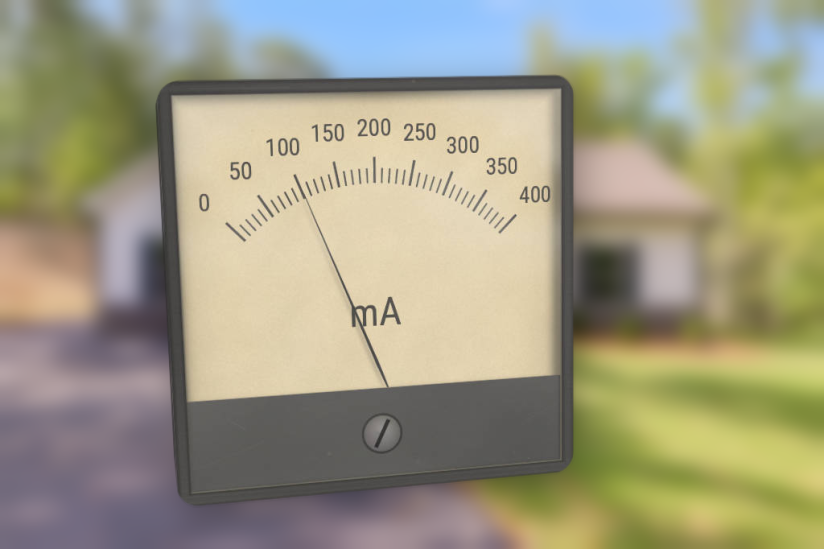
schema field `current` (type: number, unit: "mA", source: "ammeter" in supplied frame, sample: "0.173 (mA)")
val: 100 (mA)
